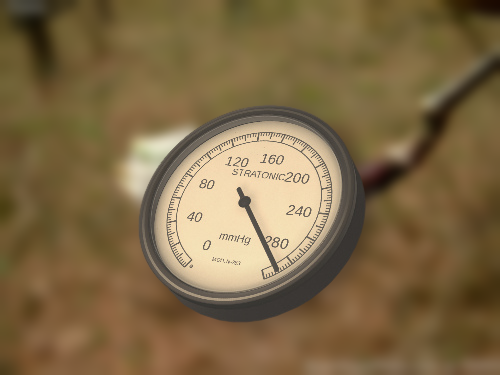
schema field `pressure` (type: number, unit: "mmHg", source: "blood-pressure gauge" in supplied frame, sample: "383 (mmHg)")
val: 290 (mmHg)
